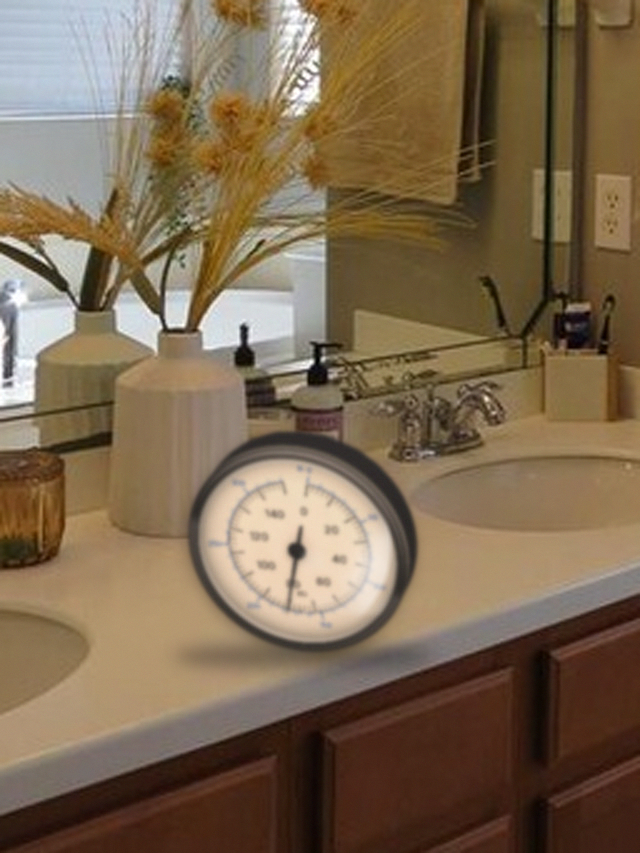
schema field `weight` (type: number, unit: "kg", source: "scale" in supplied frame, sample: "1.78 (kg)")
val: 80 (kg)
